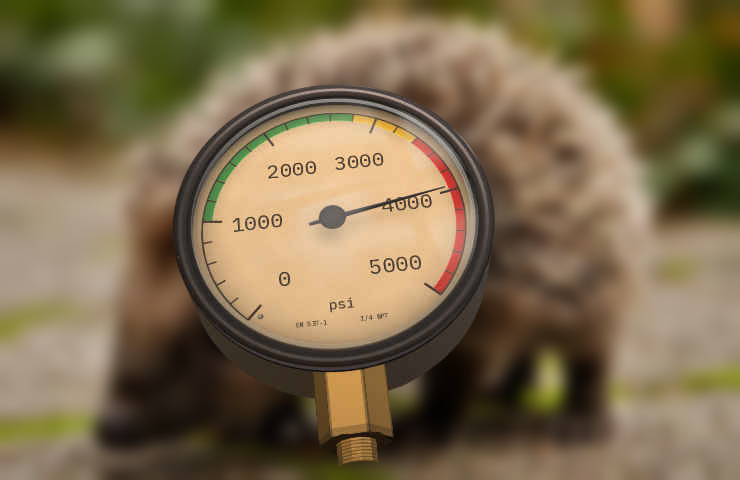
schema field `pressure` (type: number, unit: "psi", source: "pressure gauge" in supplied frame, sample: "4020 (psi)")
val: 4000 (psi)
